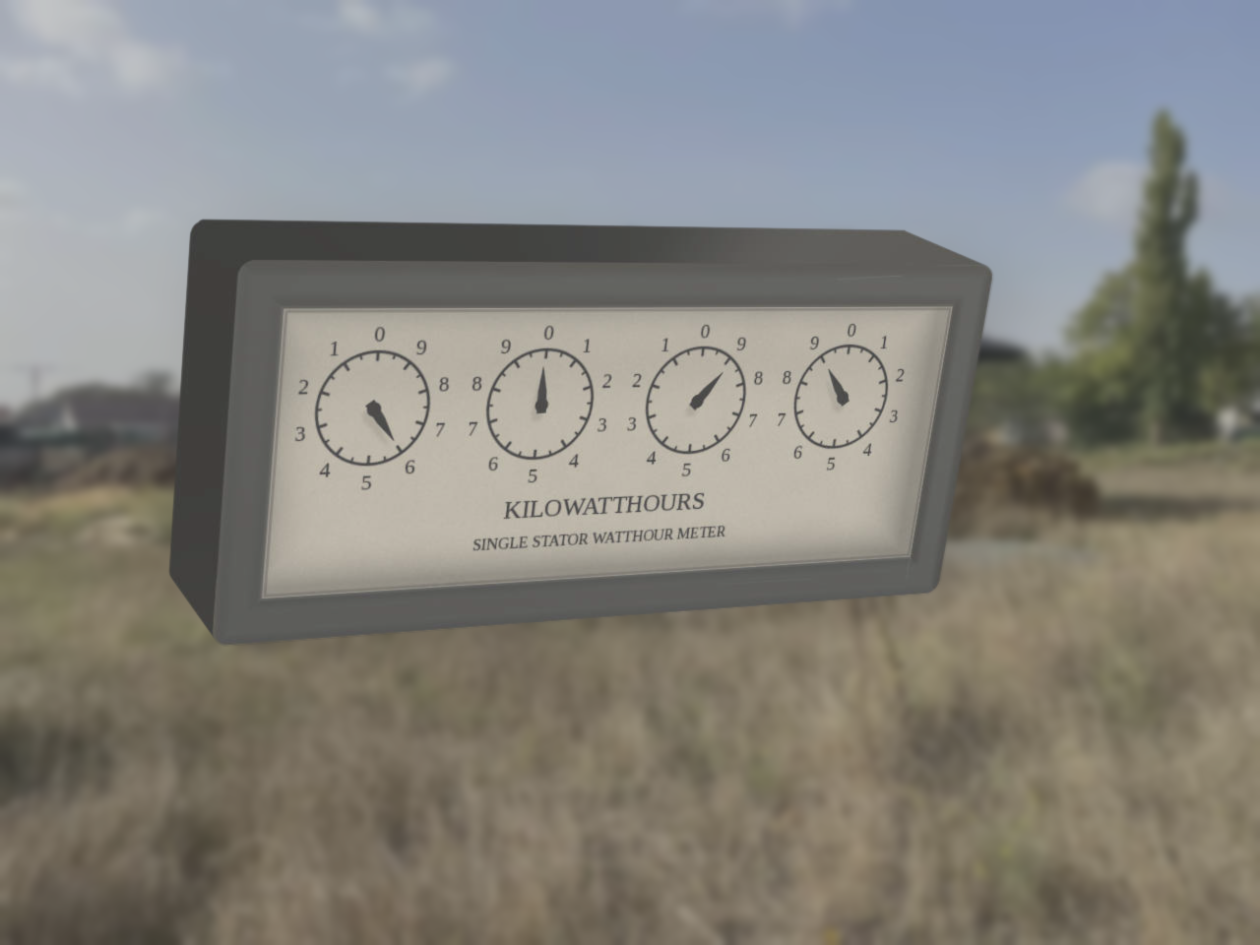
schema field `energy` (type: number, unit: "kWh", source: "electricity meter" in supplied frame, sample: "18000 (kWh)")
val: 5989 (kWh)
